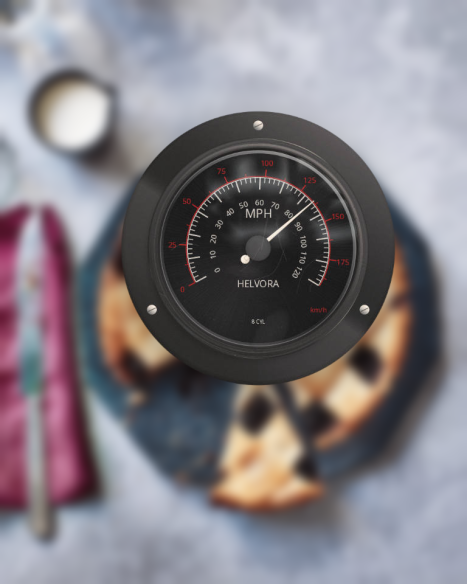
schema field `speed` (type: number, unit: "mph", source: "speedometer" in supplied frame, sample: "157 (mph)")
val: 84 (mph)
